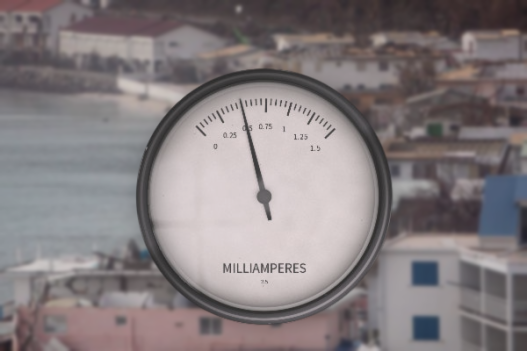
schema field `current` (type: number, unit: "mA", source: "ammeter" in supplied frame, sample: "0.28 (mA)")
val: 0.5 (mA)
